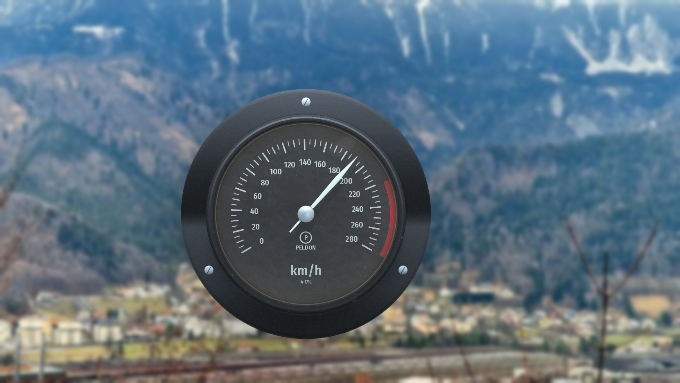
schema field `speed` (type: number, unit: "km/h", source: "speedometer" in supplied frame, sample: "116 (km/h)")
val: 190 (km/h)
